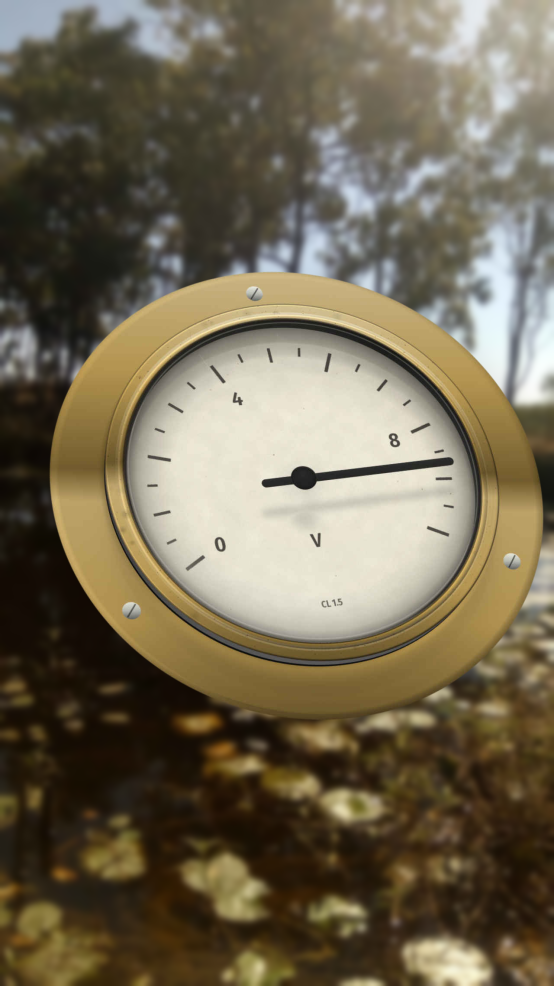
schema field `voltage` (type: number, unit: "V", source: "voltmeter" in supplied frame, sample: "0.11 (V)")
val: 8.75 (V)
